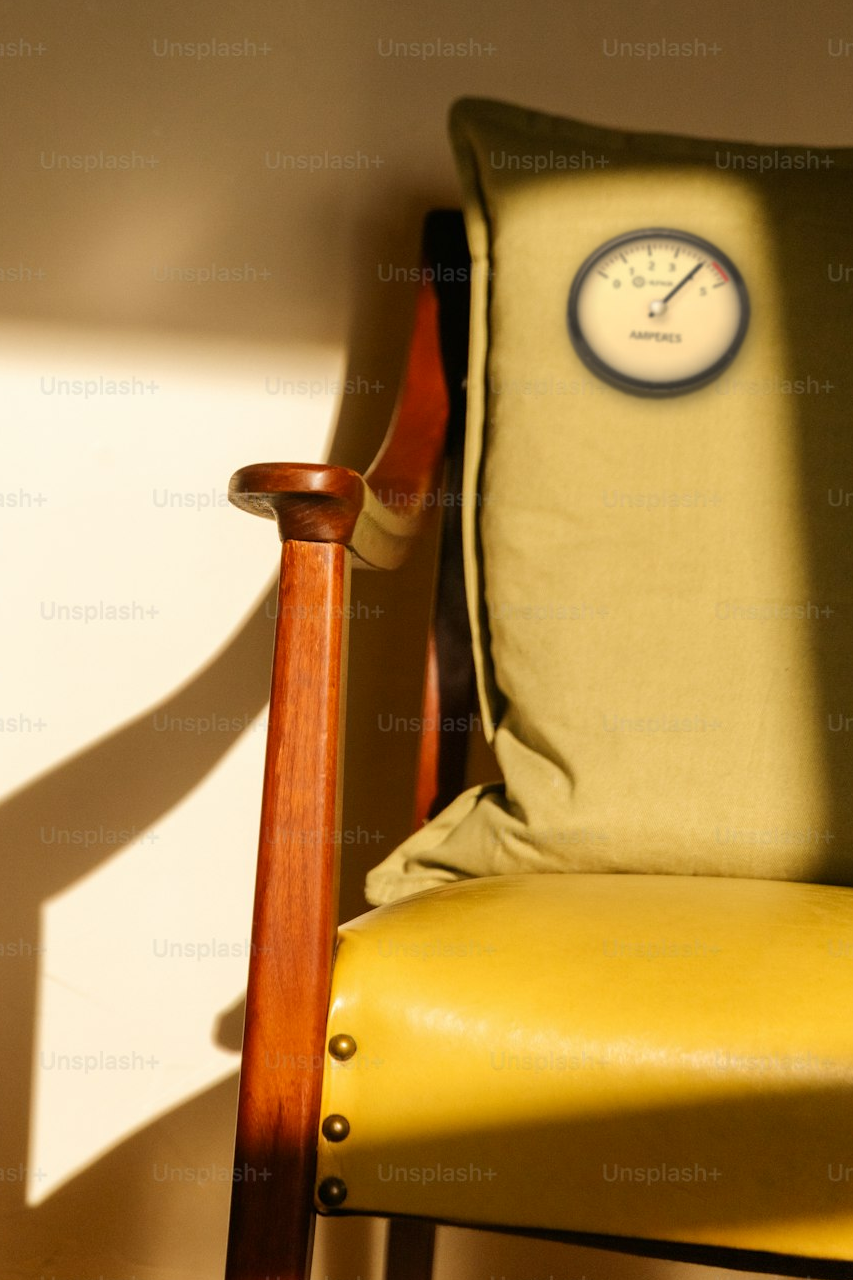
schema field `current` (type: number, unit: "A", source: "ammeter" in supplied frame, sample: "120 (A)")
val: 4 (A)
